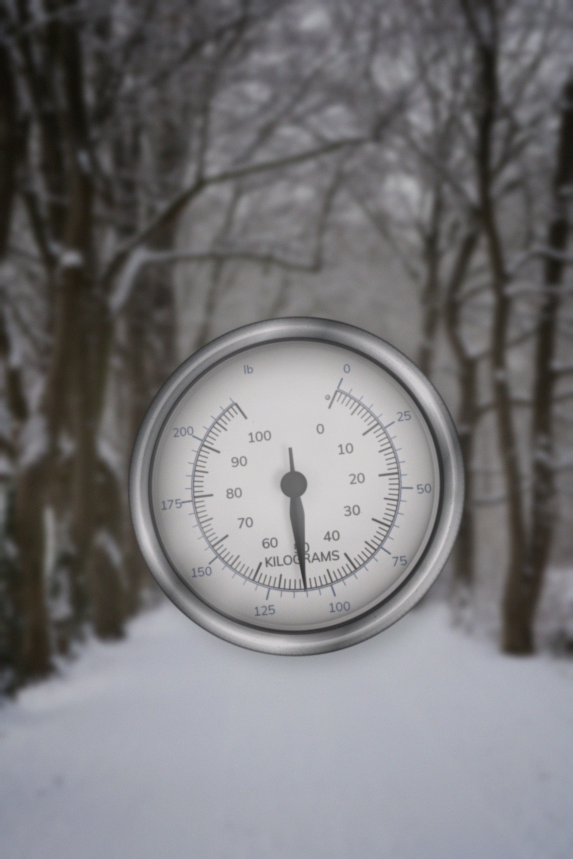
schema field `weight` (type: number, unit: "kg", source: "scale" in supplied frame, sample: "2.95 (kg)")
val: 50 (kg)
